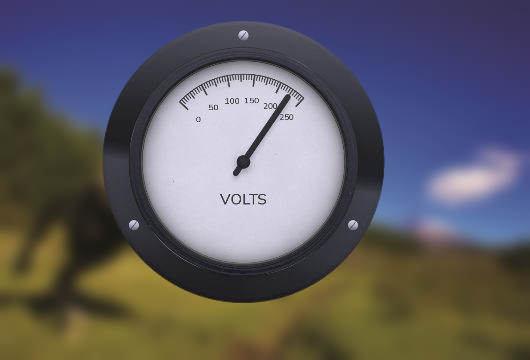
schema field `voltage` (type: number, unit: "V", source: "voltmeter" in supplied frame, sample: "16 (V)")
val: 225 (V)
